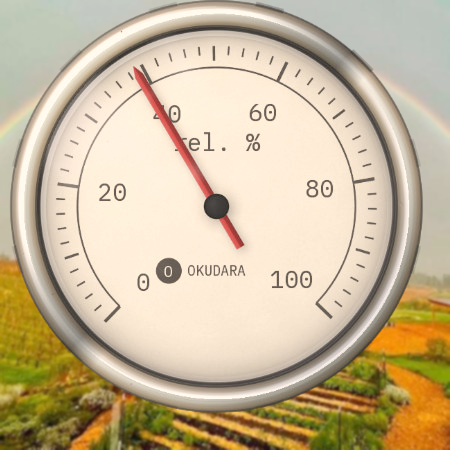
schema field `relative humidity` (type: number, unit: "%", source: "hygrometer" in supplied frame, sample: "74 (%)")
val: 39 (%)
